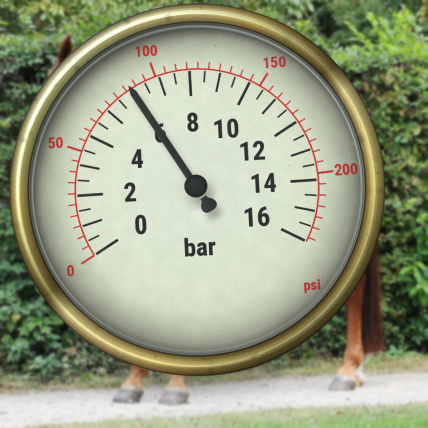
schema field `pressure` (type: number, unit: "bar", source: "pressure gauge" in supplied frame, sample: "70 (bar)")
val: 6 (bar)
